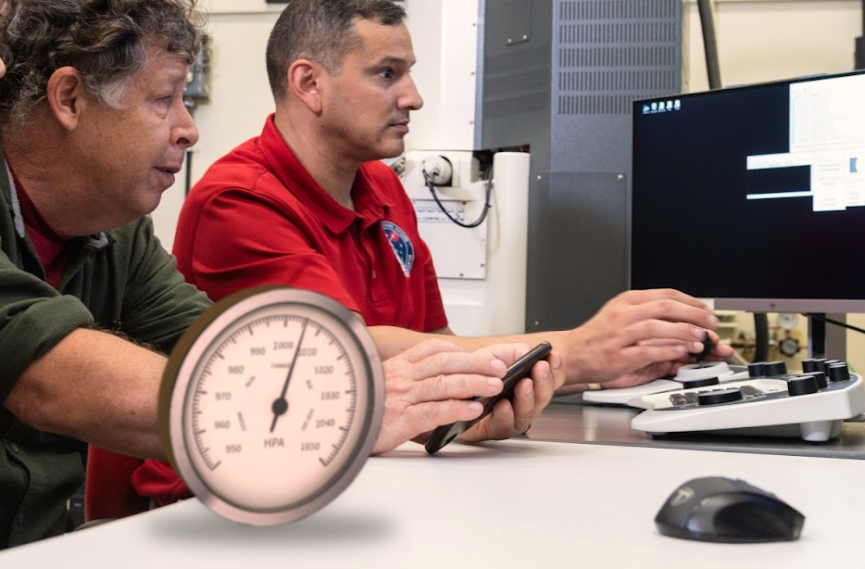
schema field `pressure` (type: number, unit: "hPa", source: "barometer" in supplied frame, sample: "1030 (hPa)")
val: 1005 (hPa)
